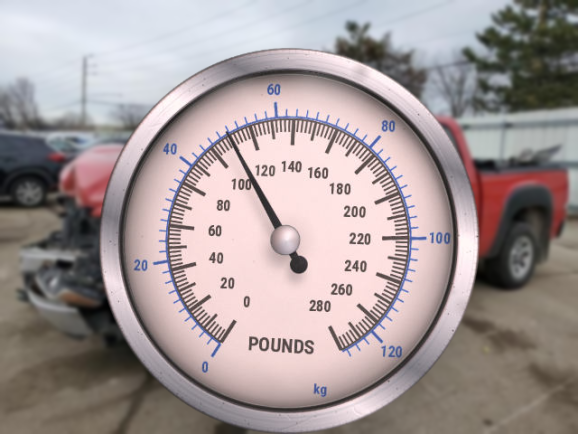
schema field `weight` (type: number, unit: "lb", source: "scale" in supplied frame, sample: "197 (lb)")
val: 110 (lb)
